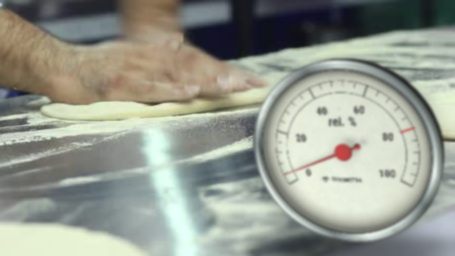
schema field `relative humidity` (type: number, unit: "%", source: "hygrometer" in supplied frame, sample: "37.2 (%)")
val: 4 (%)
